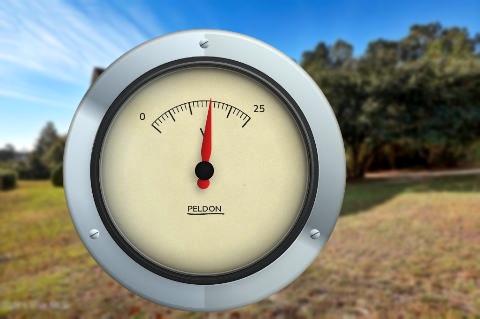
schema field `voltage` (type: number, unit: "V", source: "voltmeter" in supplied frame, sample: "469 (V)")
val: 15 (V)
